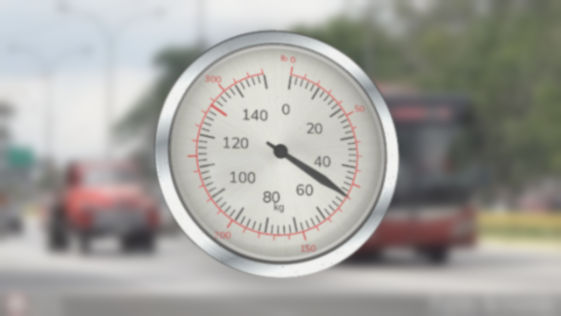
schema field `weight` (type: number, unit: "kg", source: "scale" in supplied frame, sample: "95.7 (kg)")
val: 50 (kg)
